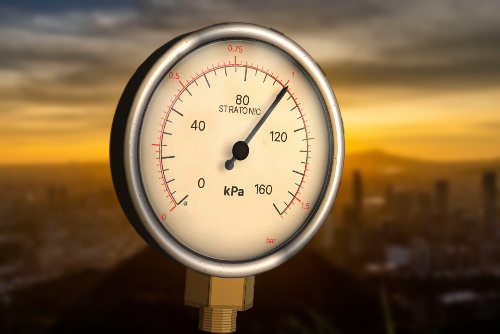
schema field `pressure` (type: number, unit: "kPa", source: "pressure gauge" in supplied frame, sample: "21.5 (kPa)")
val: 100 (kPa)
